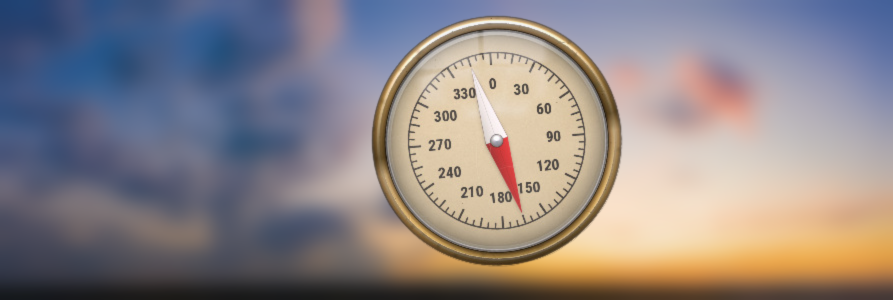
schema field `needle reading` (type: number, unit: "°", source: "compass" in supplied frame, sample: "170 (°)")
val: 165 (°)
